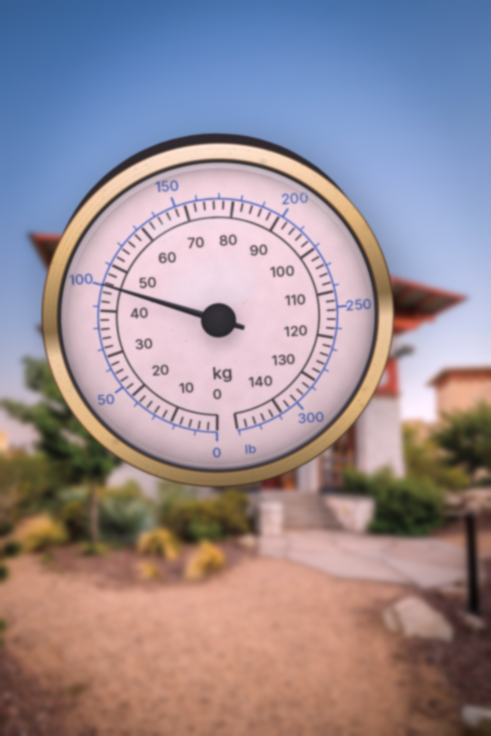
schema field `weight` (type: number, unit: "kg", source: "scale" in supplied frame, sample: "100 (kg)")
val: 46 (kg)
